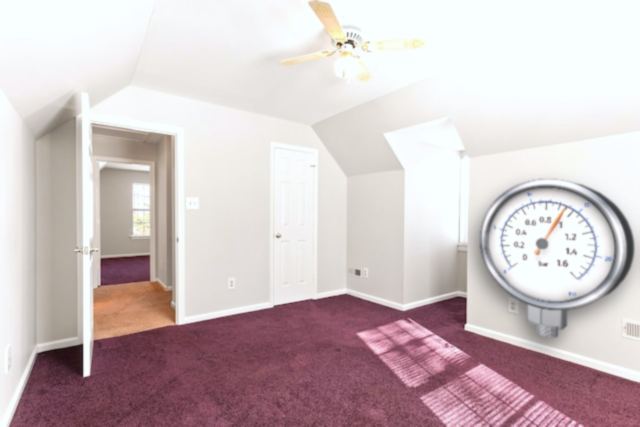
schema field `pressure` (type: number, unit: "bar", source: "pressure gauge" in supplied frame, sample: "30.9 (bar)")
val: 0.95 (bar)
